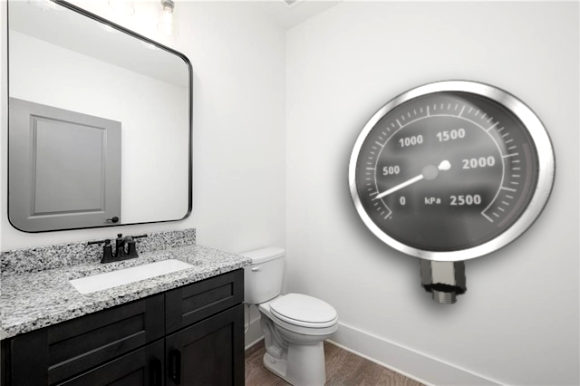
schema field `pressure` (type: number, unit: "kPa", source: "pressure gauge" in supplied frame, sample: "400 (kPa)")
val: 200 (kPa)
